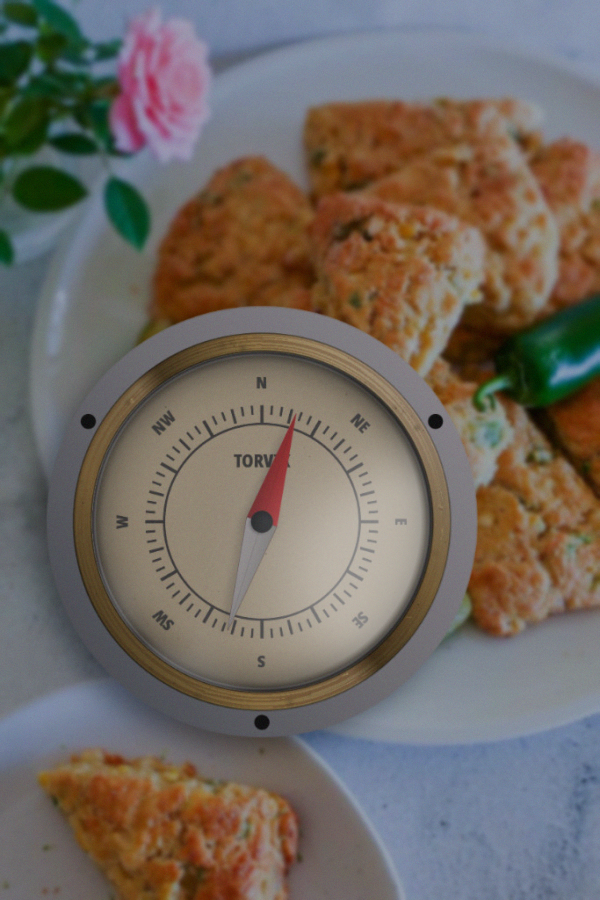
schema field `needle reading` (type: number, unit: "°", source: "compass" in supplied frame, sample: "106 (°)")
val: 17.5 (°)
